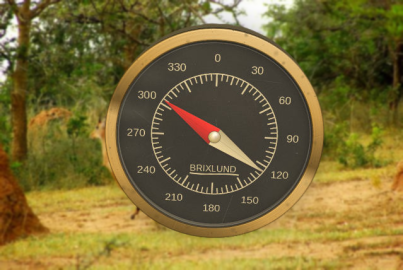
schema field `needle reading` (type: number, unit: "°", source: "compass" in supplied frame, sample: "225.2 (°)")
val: 305 (°)
